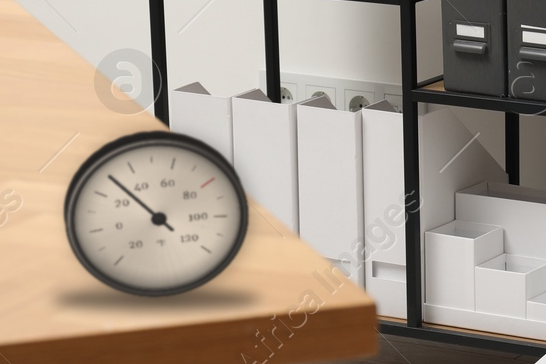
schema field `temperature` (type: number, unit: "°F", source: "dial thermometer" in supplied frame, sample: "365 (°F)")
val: 30 (°F)
